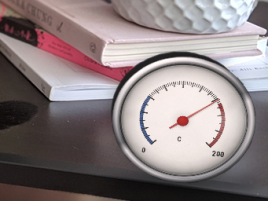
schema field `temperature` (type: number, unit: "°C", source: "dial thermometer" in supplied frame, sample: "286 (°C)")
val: 140 (°C)
